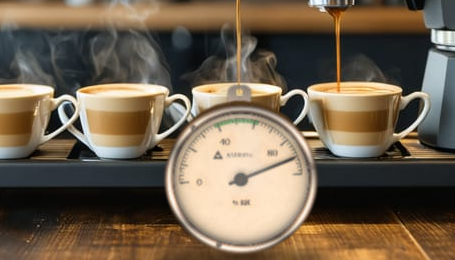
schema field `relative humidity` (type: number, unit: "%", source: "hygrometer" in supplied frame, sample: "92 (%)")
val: 90 (%)
